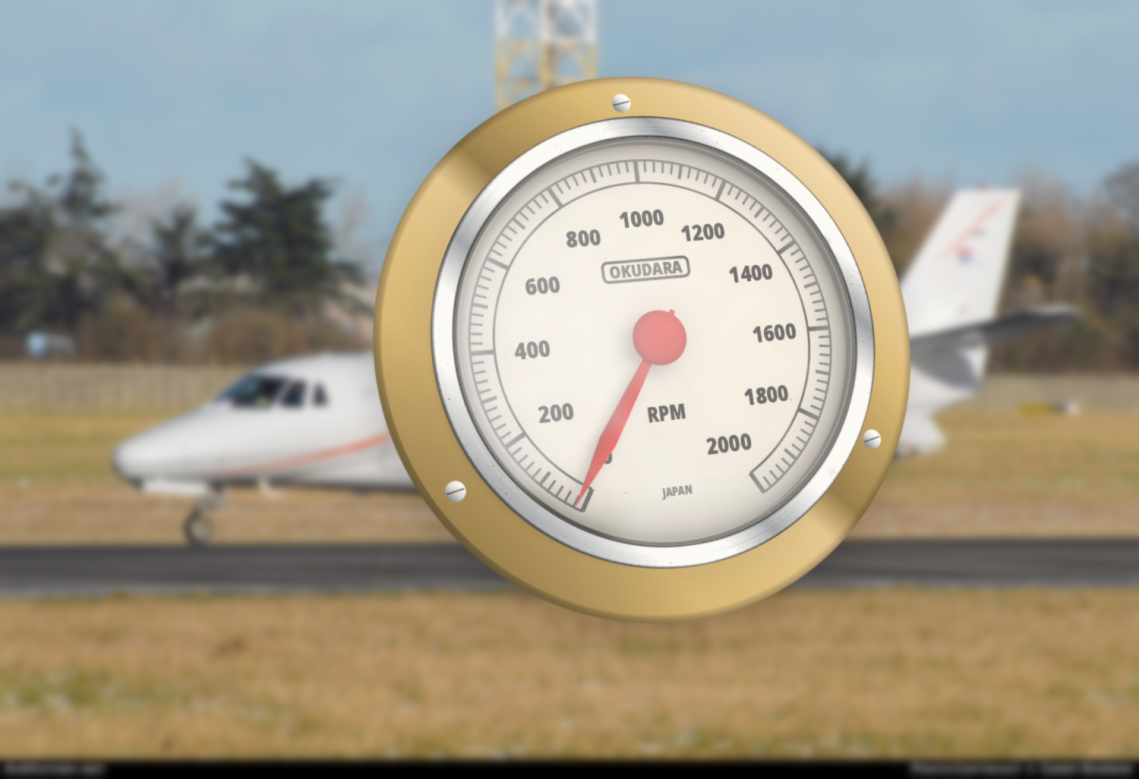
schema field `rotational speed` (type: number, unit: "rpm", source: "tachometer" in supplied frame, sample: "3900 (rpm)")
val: 20 (rpm)
